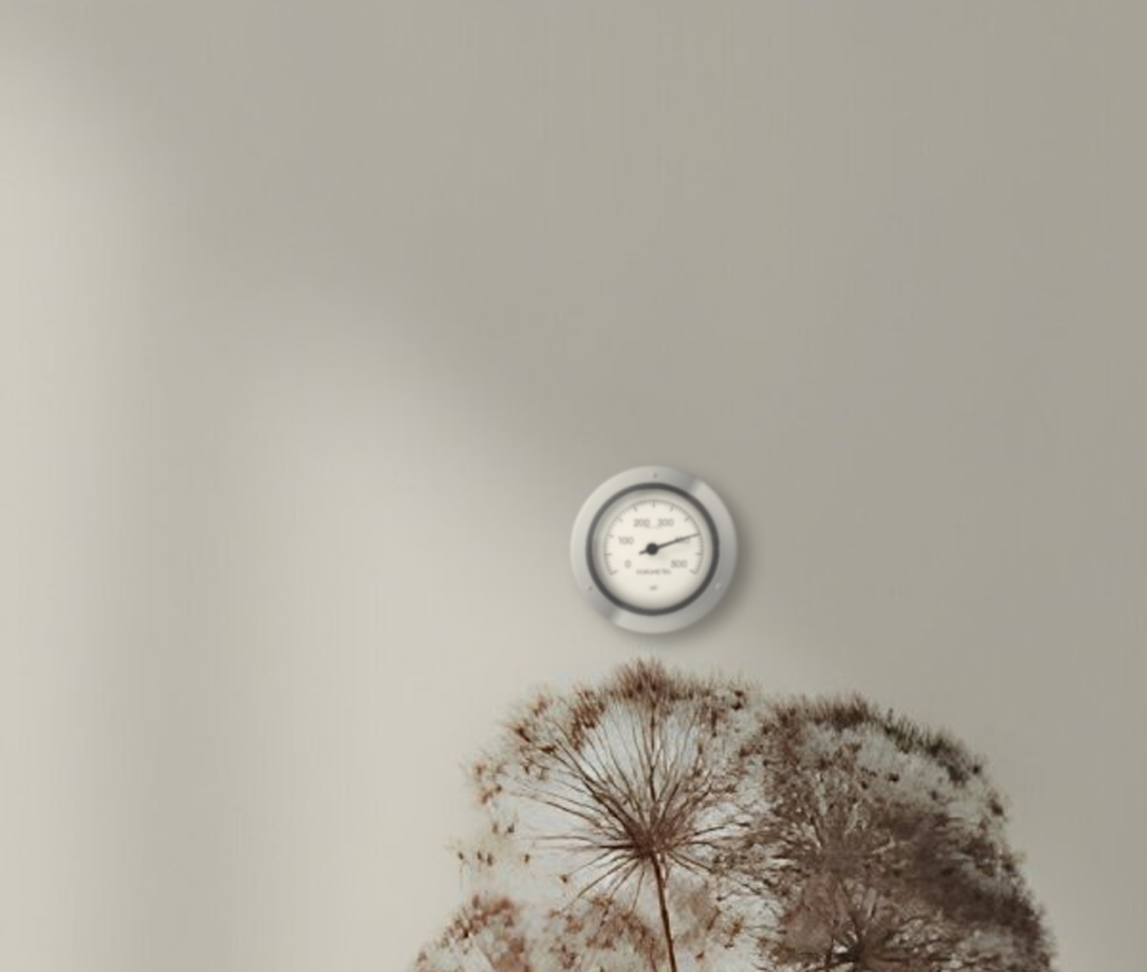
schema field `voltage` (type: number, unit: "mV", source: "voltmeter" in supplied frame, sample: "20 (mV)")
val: 400 (mV)
